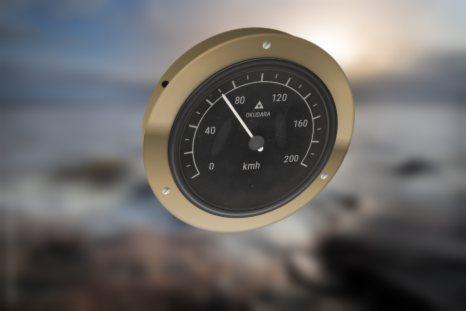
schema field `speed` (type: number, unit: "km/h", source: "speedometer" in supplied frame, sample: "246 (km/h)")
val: 70 (km/h)
